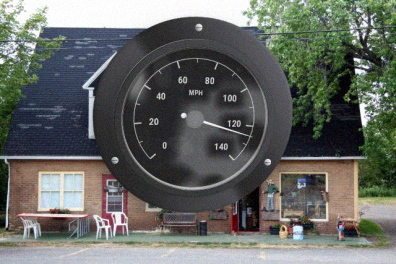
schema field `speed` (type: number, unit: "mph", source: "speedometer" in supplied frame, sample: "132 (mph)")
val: 125 (mph)
